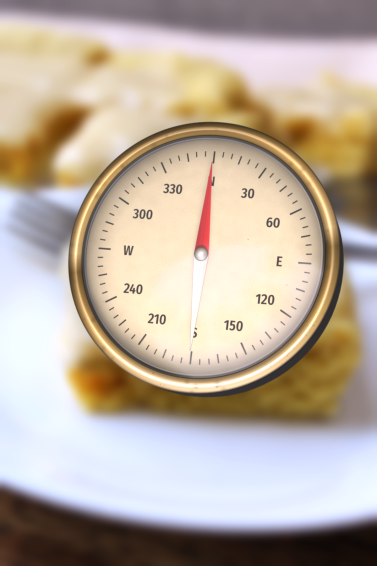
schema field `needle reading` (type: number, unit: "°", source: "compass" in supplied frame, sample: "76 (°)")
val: 0 (°)
